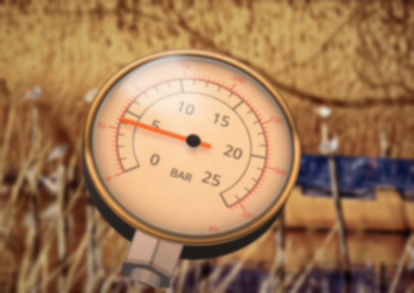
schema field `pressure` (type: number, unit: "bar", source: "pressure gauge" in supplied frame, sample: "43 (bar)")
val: 4 (bar)
